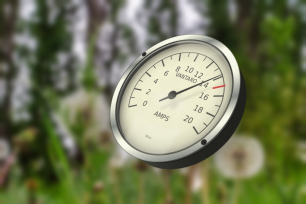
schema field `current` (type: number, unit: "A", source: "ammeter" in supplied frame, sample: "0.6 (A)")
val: 14 (A)
